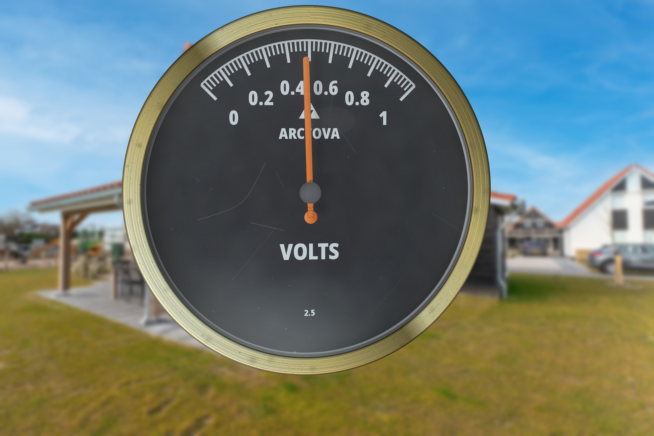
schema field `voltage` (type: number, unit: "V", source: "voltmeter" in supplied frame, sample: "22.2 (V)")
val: 0.48 (V)
